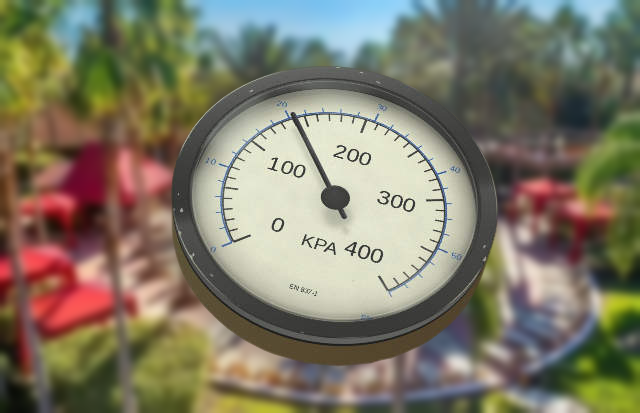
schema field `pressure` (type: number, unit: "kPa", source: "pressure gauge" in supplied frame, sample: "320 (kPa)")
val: 140 (kPa)
